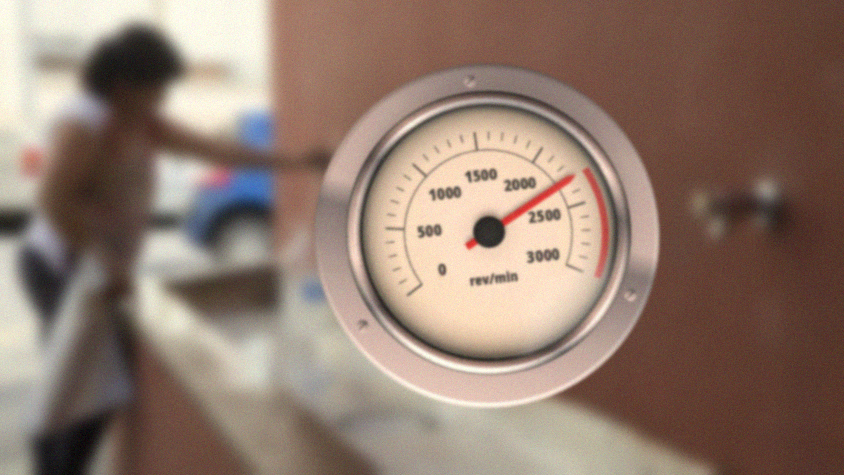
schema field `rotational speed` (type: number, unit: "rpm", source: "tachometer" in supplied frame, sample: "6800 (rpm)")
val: 2300 (rpm)
